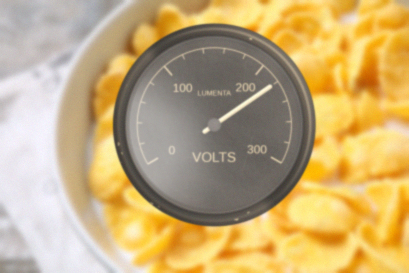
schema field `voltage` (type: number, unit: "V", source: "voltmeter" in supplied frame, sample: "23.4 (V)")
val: 220 (V)
